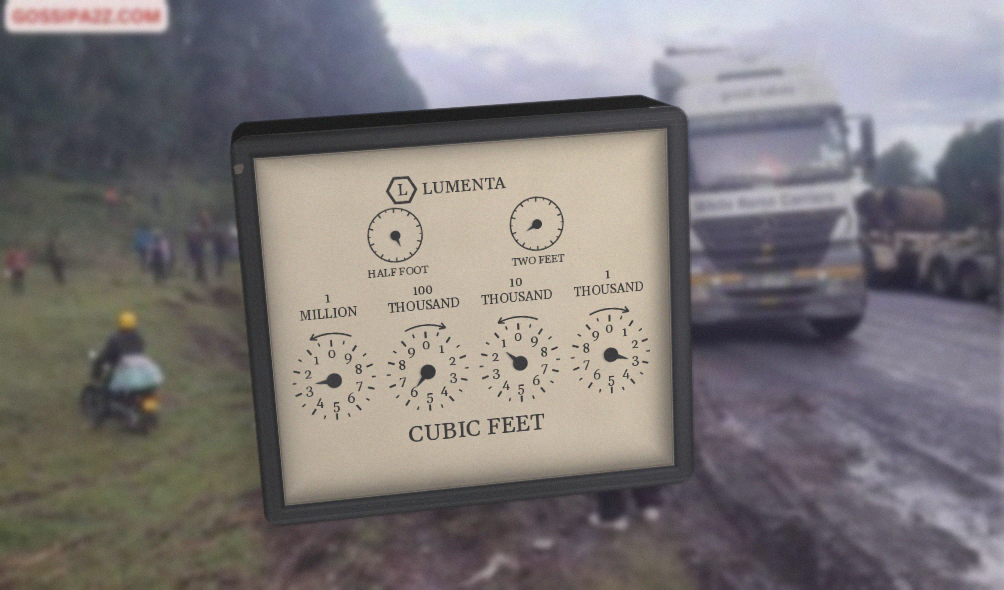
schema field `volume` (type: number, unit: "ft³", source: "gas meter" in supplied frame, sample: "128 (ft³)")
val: 261300 (ft³)
